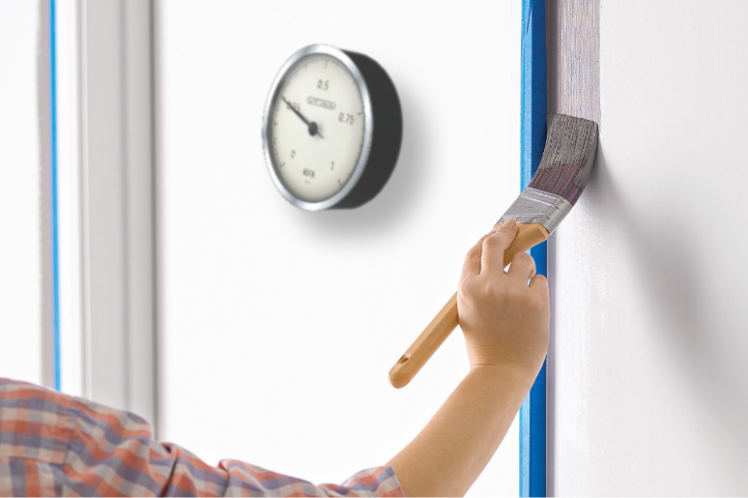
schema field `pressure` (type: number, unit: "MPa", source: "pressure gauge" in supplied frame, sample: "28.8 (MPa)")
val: 0.25 (MPa)
